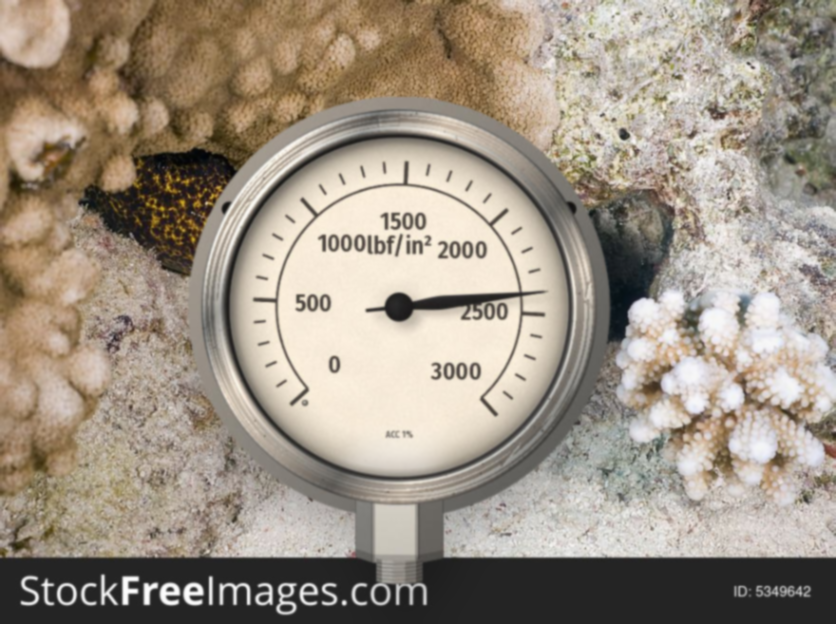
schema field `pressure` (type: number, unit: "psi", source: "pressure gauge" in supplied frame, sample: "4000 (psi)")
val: 2400 (psi)
